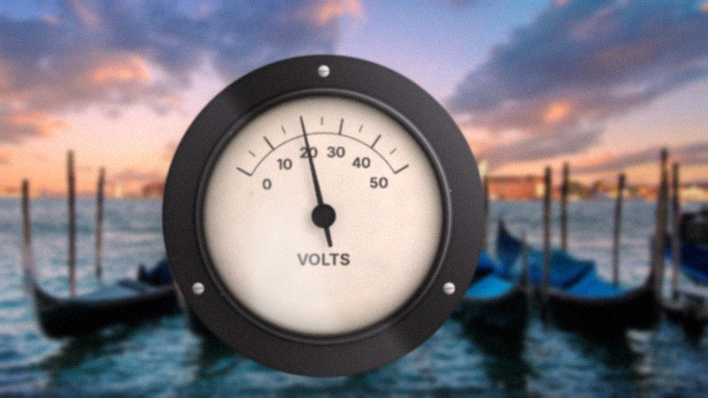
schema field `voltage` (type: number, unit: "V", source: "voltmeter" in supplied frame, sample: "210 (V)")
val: 20 (V)
